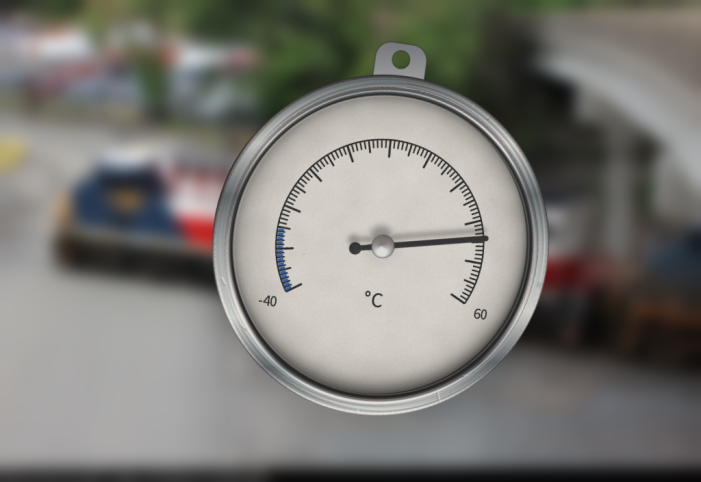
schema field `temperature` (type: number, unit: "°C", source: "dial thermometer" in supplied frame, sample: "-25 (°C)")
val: 44 (°C)
